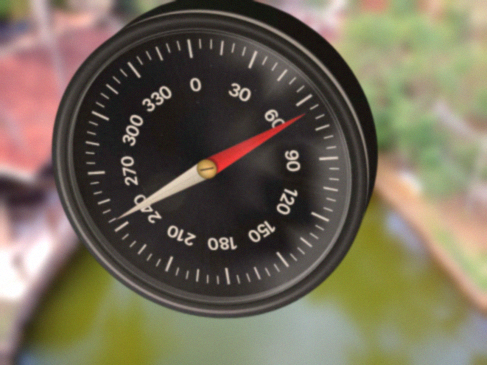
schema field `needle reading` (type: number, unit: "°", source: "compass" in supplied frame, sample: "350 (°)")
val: 65 (°)
